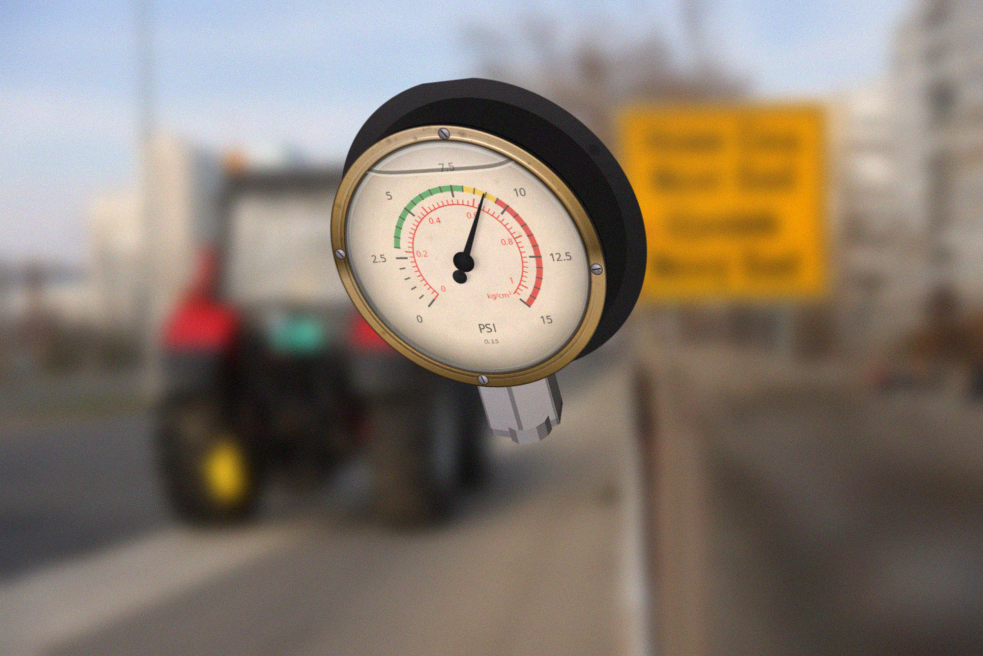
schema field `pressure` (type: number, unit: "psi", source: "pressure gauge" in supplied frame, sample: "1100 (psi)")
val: 9 (psi)
